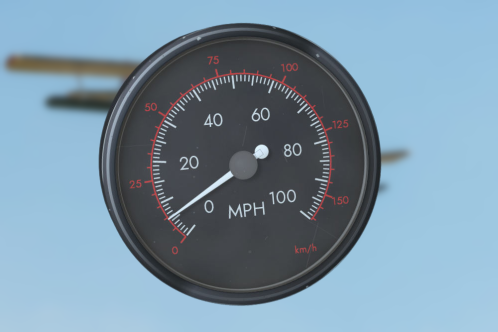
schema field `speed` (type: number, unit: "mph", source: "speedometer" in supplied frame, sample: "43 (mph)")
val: 6 (mph)
